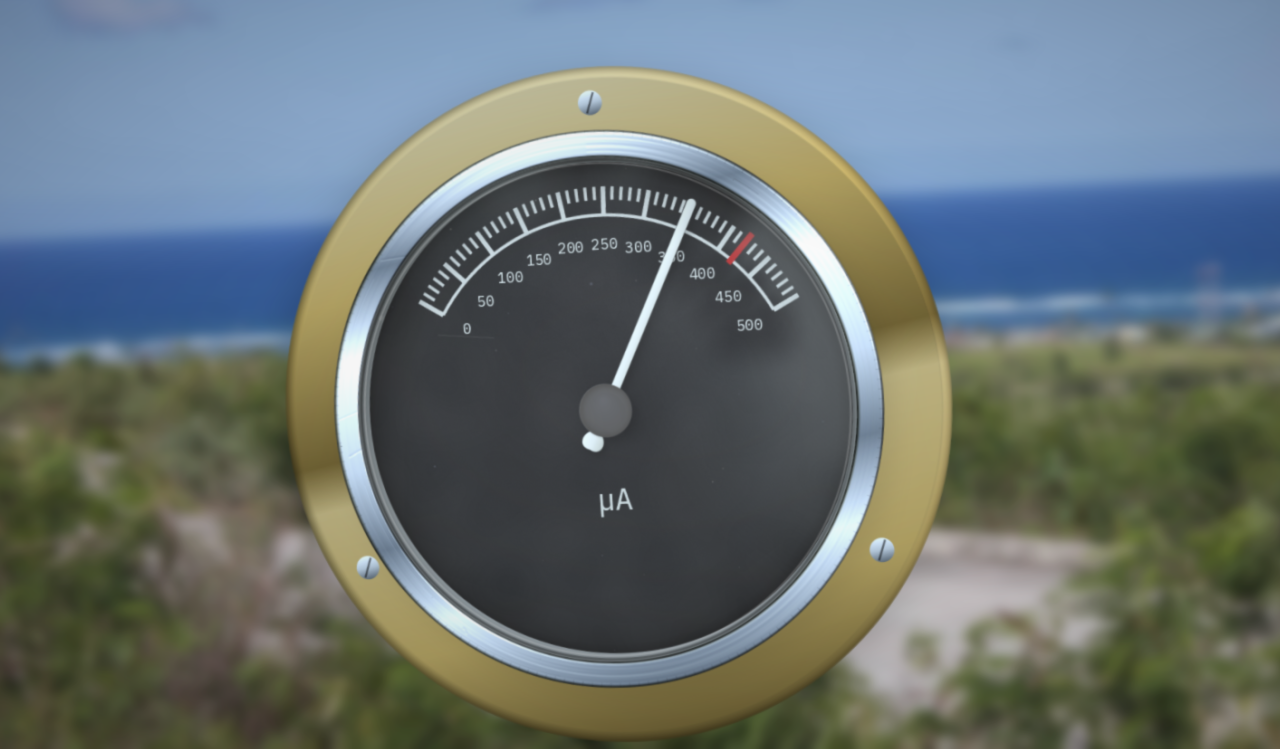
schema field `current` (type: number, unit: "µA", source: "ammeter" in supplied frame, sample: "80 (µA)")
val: 350 (µA)
